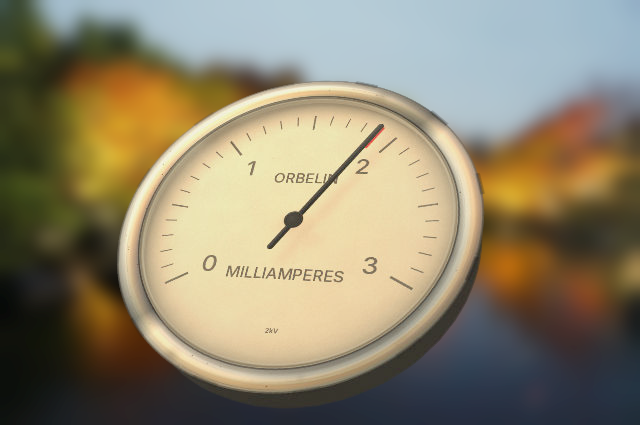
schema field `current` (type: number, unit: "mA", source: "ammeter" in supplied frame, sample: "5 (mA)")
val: 1.9 (mA)
